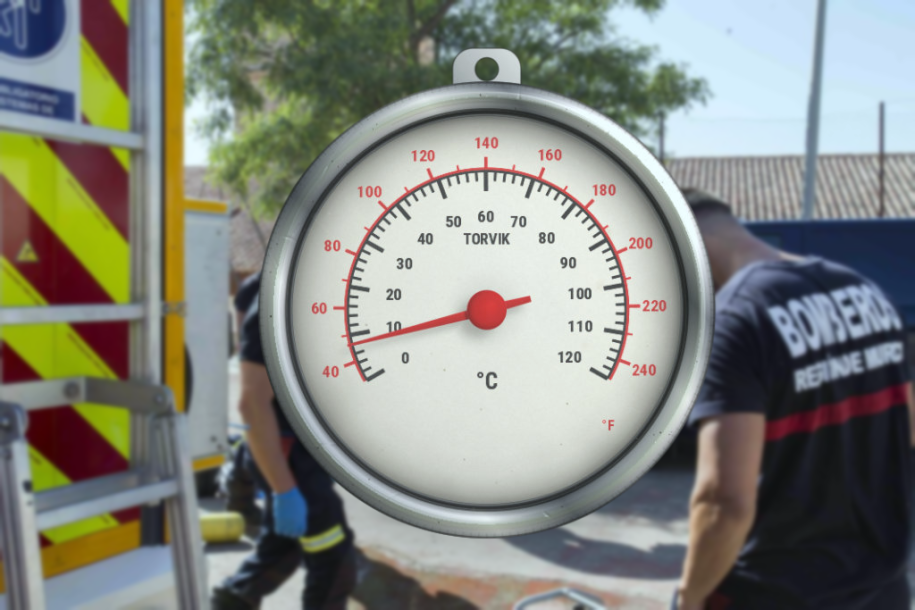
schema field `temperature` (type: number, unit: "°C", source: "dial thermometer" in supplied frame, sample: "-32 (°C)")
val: 8 (°C)
